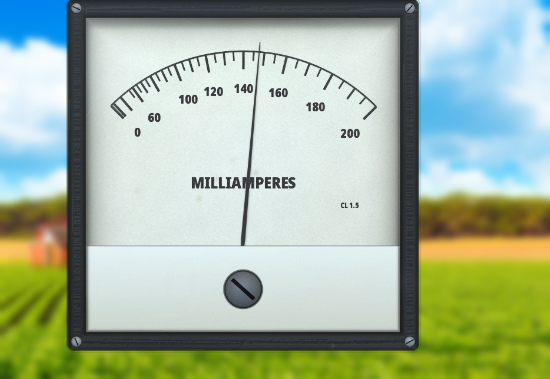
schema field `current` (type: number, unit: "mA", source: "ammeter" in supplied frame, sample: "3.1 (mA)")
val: 147.5 (mA)
